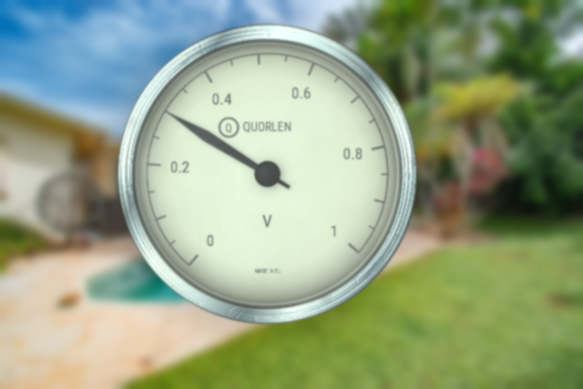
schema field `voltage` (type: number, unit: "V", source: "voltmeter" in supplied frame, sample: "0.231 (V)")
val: 0.3 (V)
